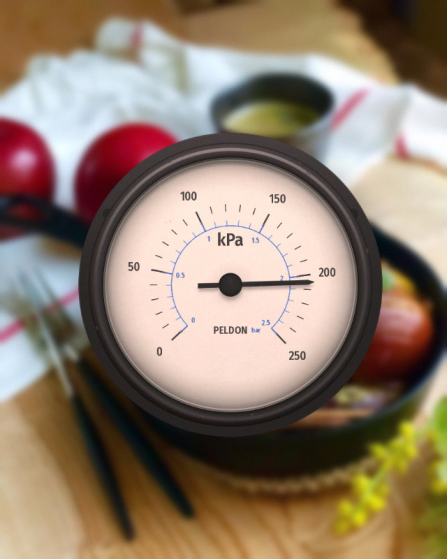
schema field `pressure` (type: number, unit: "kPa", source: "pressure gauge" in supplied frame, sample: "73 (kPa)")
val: 205 (kPa)
